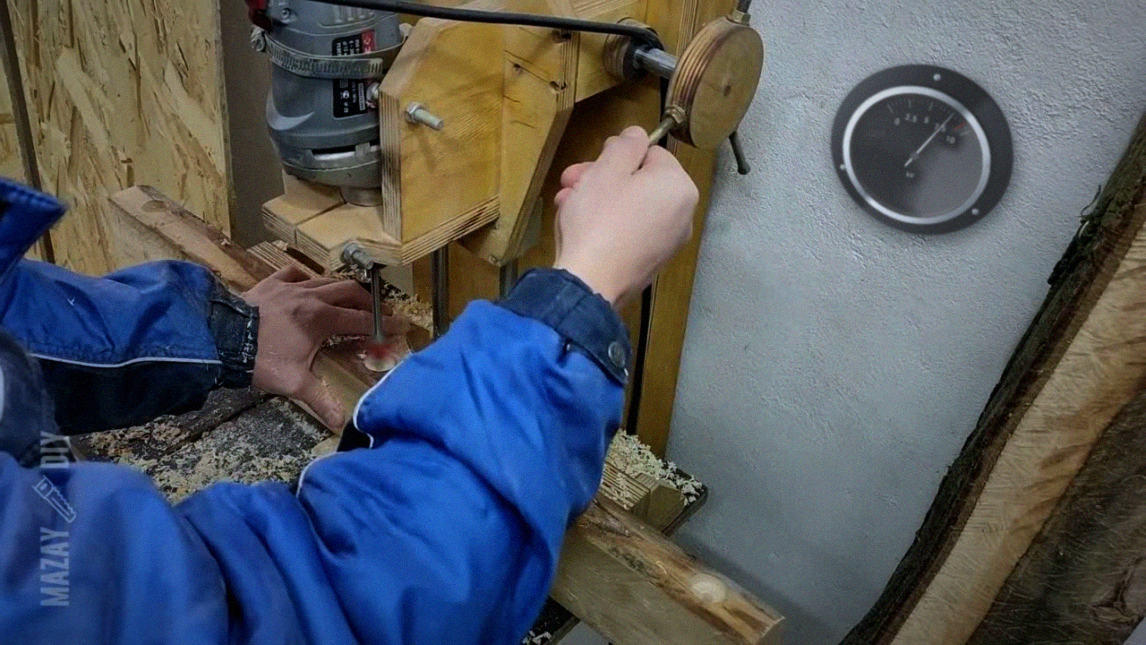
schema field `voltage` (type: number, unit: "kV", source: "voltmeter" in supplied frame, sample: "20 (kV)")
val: 7.5 (kV)
